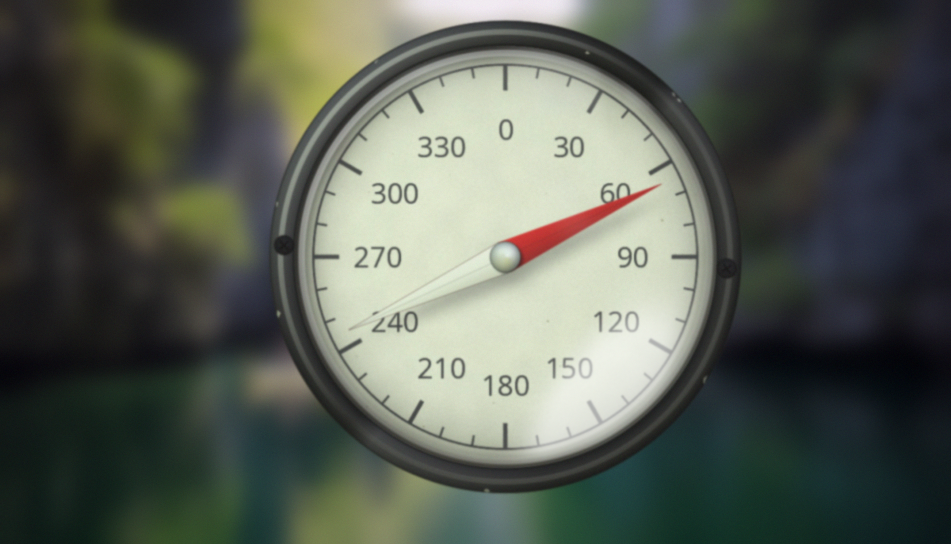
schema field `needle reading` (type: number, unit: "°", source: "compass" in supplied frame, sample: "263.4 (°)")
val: 65 (°)
